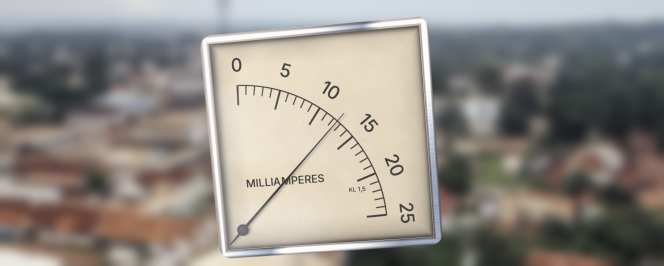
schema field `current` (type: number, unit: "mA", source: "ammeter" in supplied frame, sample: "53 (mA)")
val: 12.5 (mA)
